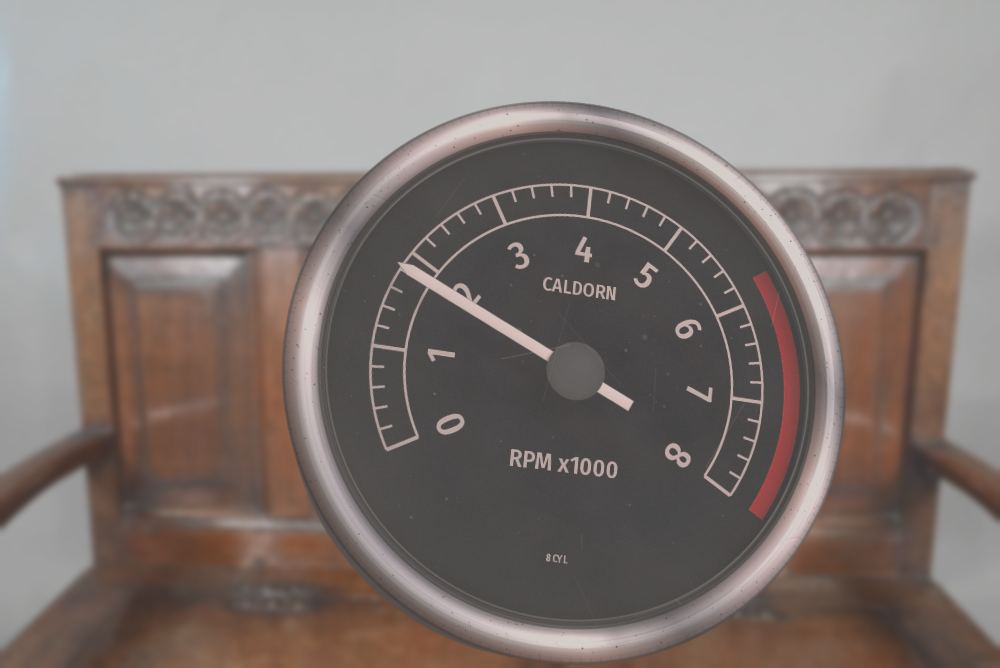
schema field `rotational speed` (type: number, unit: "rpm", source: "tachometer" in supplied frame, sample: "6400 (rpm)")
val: 1800 (rpm)
